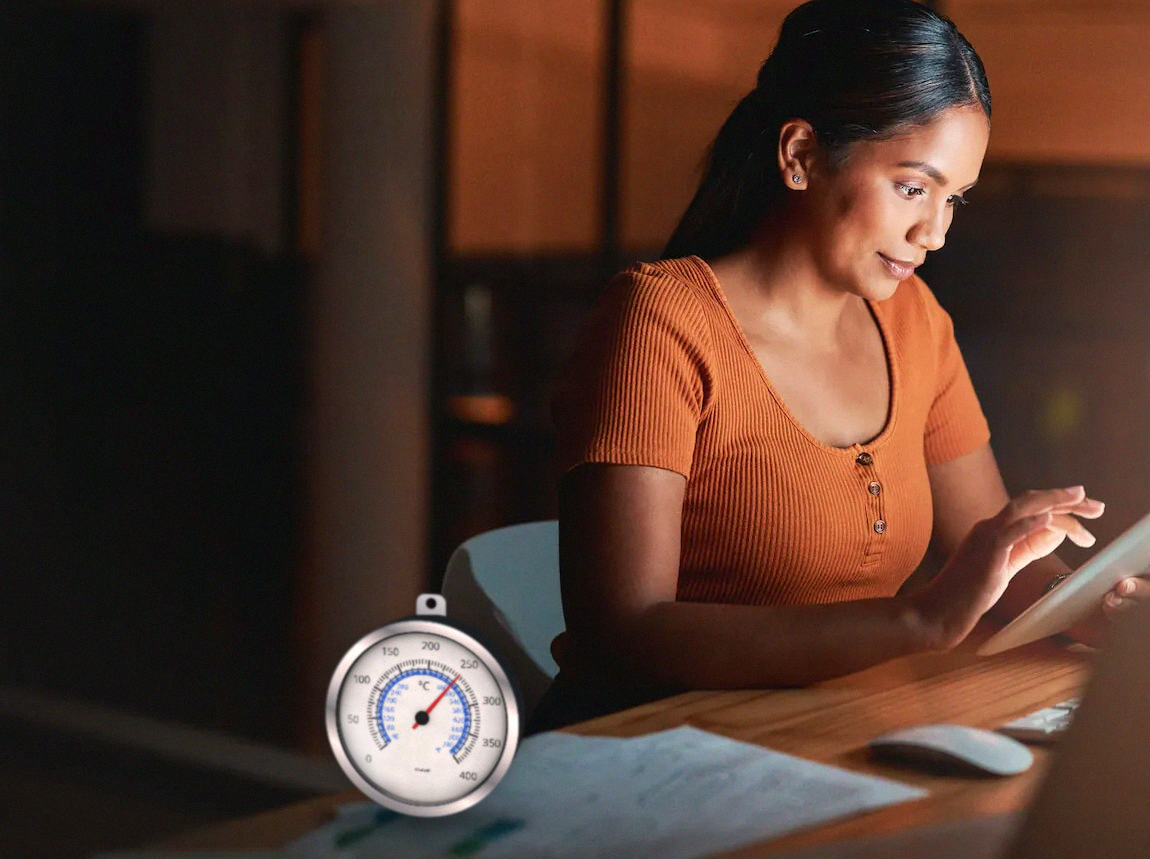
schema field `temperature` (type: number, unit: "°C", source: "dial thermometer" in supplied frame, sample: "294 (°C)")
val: 250 (°C)
